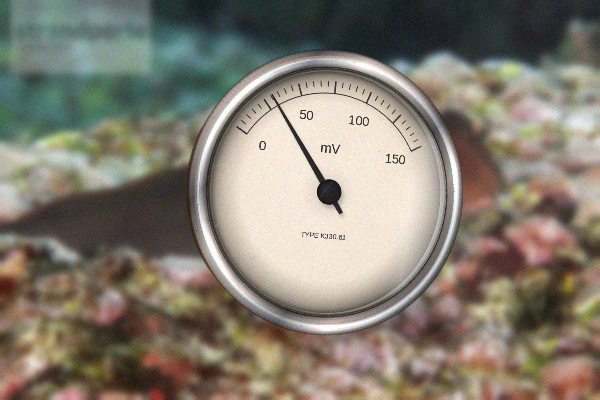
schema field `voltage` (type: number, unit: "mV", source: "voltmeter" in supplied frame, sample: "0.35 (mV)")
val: 30 (mV)
